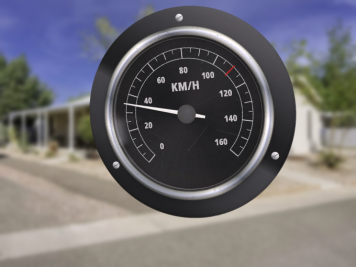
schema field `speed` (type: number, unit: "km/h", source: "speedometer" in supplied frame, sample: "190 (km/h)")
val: 35 (km/h)
